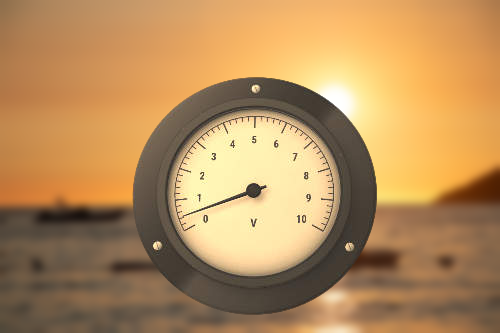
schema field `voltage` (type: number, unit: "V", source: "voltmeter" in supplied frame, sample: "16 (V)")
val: 0.4 (V)
